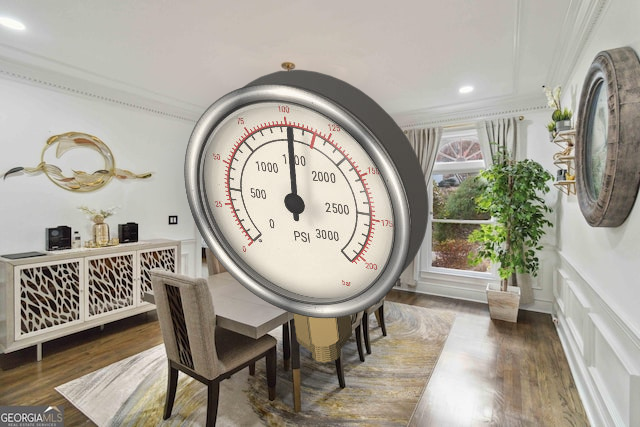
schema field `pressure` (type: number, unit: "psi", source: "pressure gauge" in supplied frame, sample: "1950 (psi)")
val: 1500 (psi)
